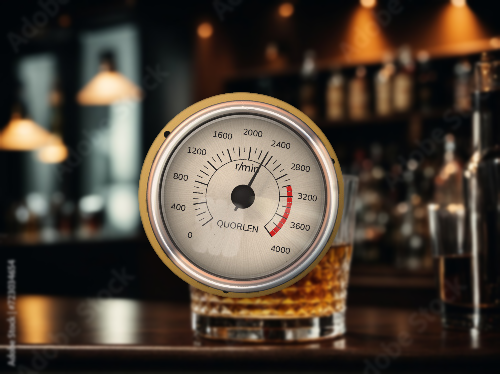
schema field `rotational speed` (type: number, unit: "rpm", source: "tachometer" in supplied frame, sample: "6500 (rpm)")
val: 2300 (rpm)
